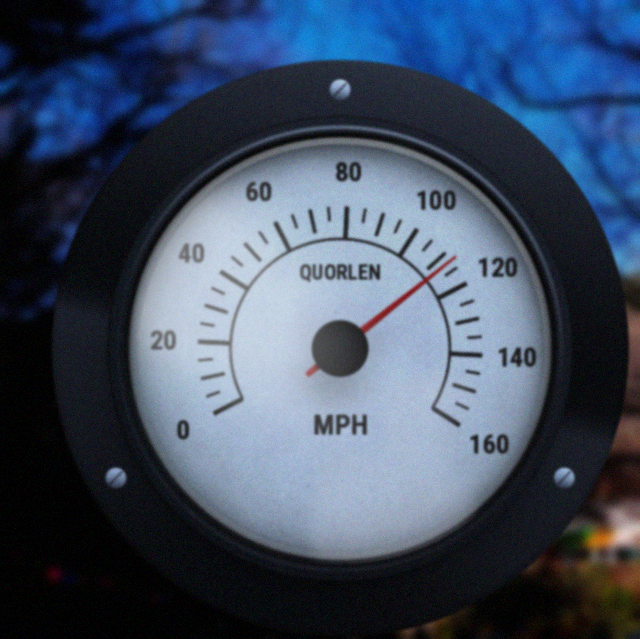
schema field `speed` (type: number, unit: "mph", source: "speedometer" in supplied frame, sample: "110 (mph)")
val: 112.5 (mph)
